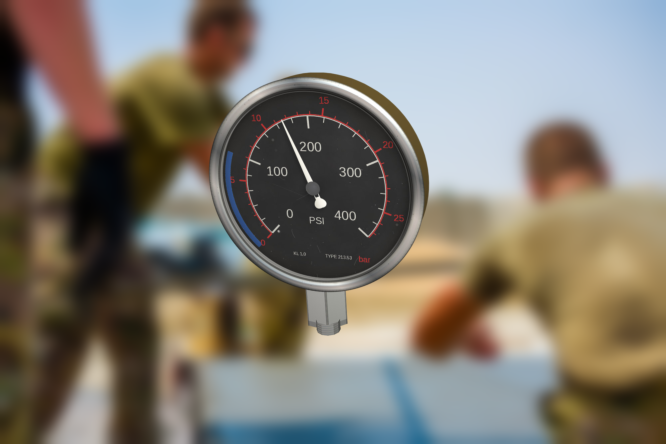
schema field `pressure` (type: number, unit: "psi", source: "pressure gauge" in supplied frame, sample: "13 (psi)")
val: 170 (psi)
